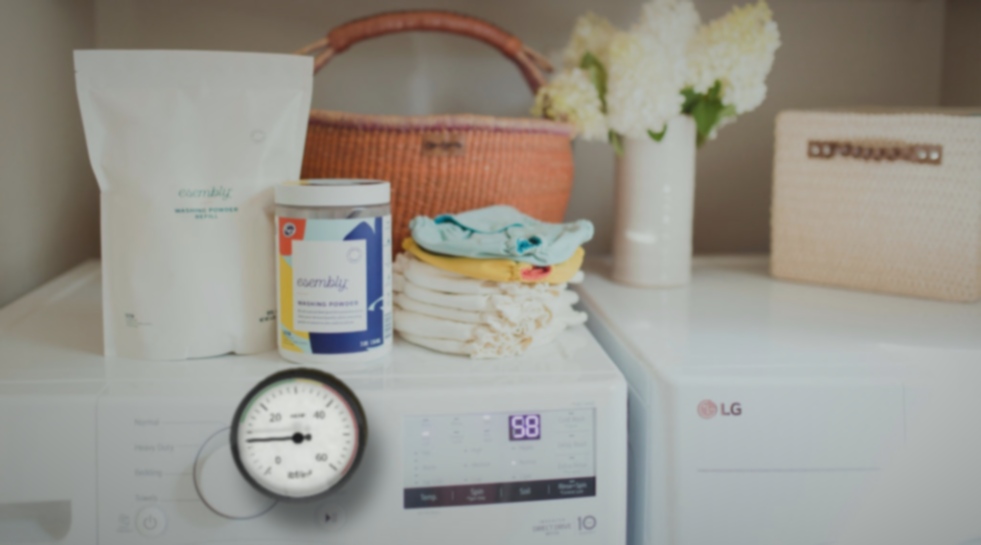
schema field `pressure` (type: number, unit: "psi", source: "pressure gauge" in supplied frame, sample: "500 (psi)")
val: 10 (psi)
